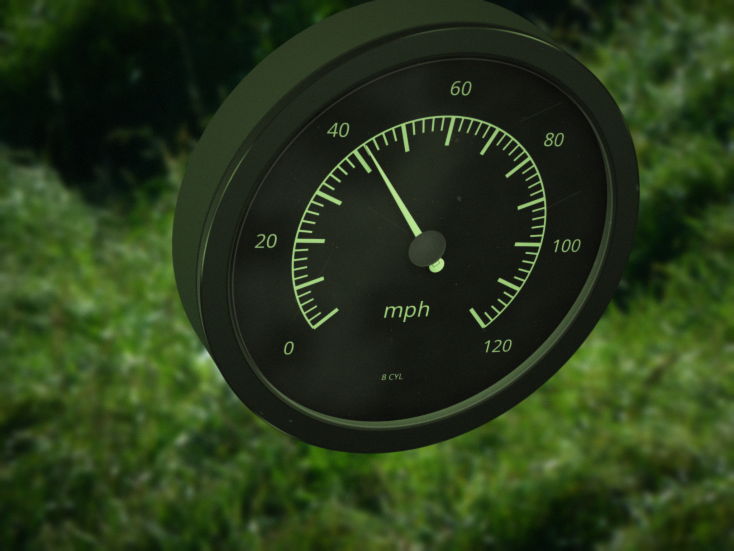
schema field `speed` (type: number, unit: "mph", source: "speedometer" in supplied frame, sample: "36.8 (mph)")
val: 42 (mph)
